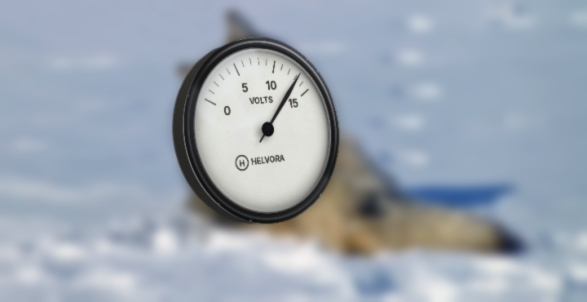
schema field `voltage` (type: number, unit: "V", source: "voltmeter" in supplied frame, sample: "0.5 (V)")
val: 13 (V)
